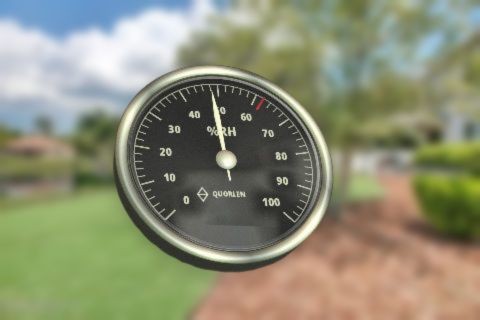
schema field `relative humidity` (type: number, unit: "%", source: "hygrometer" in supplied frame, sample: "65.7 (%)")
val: 48 (%)
